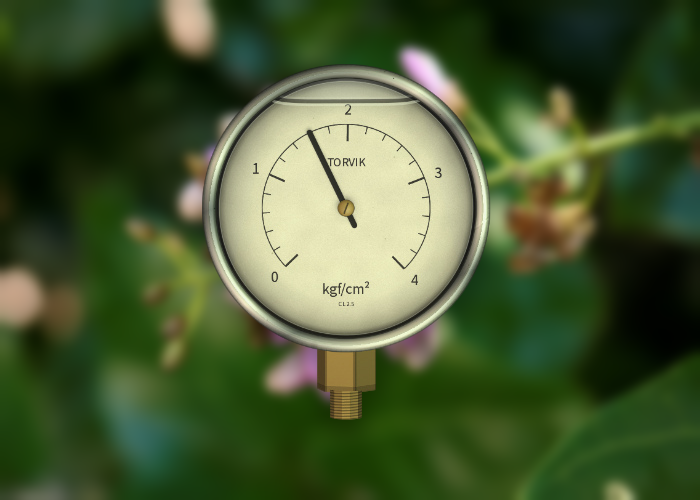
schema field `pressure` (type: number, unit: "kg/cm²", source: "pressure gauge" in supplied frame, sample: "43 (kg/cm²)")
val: 1.6 (kg/cm²)
